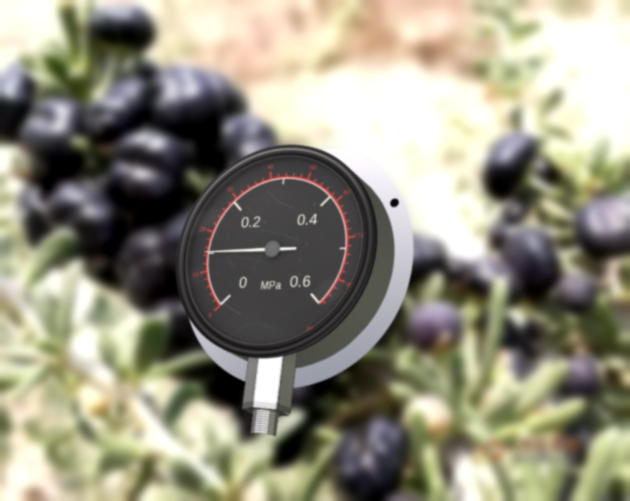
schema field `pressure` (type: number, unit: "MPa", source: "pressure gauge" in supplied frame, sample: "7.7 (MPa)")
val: 0.1 (MPa)
